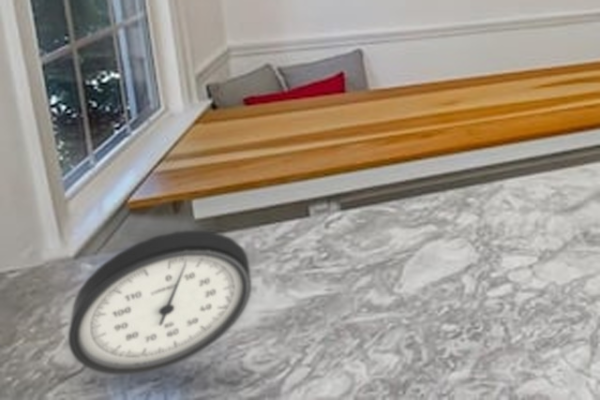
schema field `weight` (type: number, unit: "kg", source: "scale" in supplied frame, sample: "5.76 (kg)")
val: 5 (kg)
